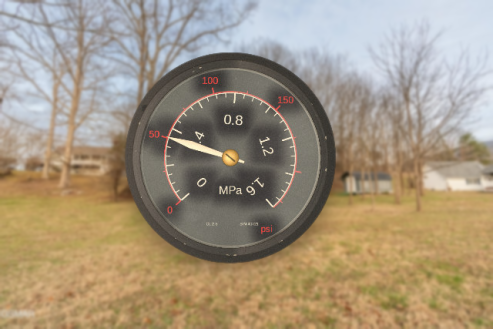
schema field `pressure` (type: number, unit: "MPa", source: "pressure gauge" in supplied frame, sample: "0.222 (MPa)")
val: 0.35 (MPa)
